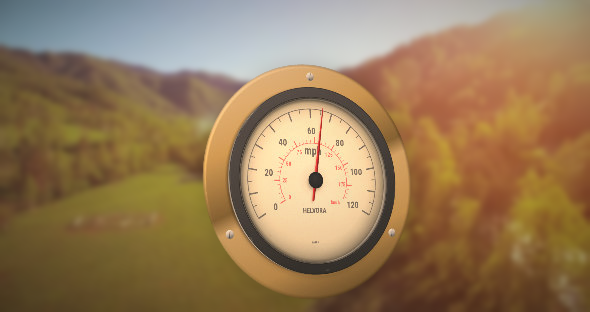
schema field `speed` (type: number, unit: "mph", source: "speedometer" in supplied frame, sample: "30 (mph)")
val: 65 (mph)
